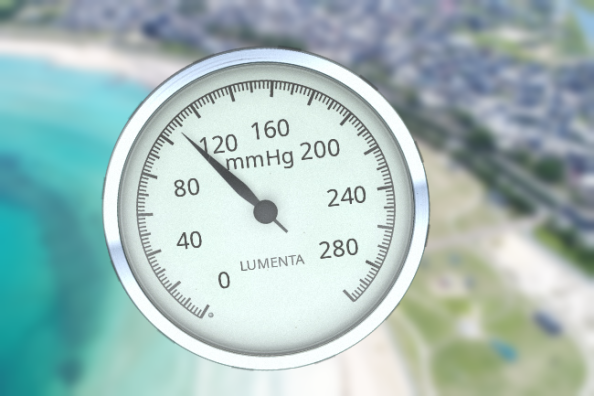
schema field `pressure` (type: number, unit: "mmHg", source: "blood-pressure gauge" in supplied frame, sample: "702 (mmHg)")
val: 108 (mmHg)
